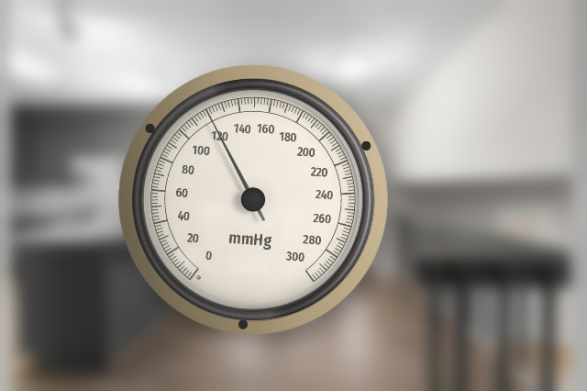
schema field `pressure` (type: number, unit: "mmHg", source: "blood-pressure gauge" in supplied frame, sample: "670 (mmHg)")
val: 120 (mmHg)
